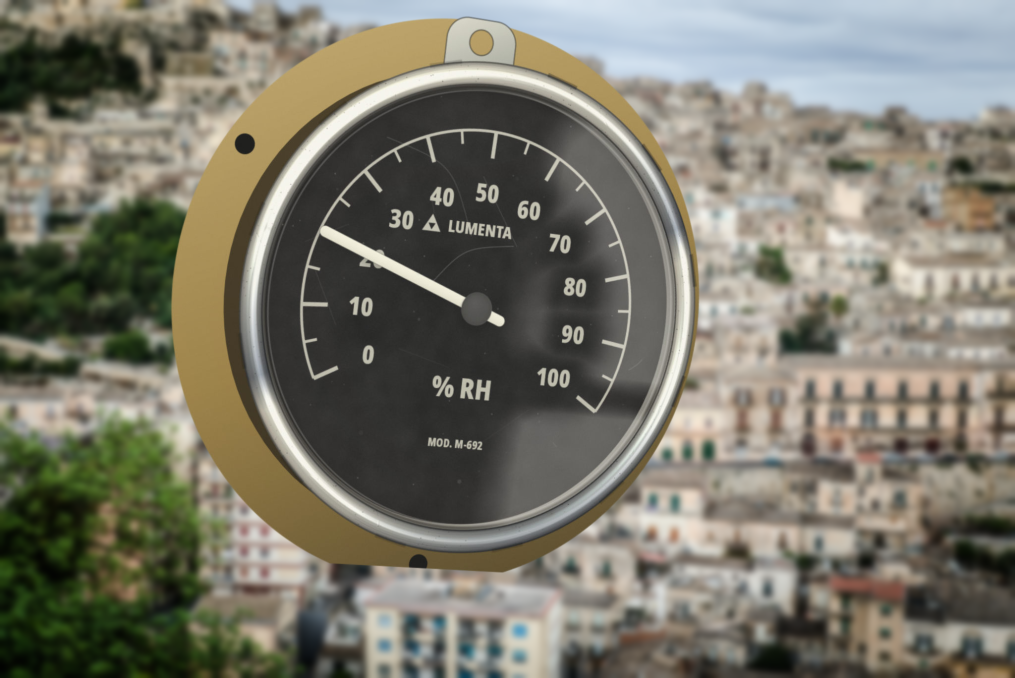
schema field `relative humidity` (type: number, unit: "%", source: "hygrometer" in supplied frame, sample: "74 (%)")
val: 20 (%)
